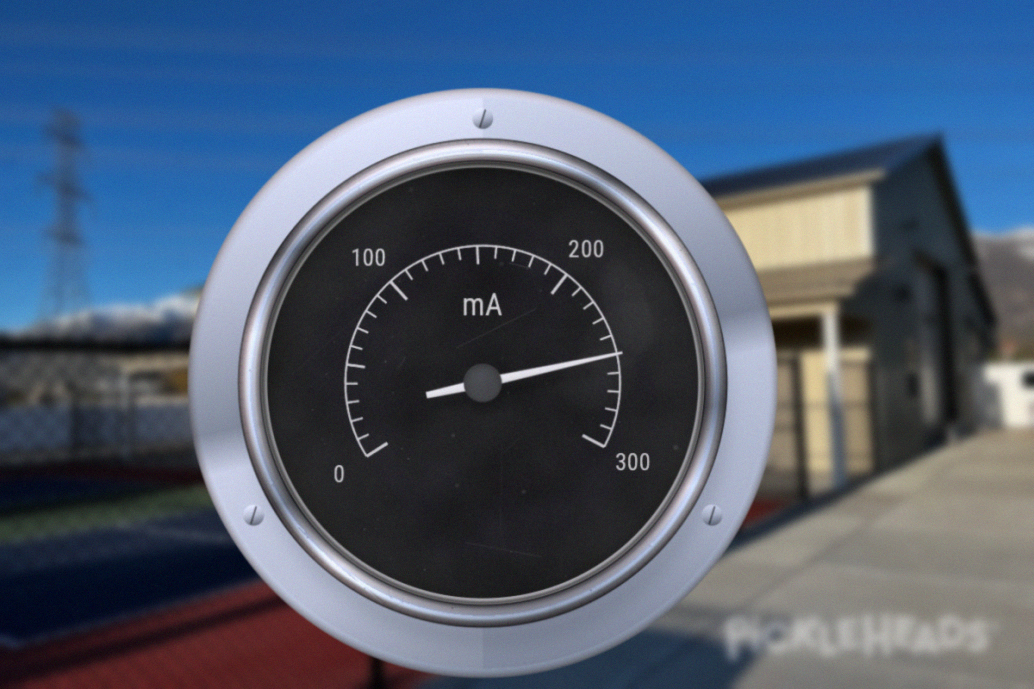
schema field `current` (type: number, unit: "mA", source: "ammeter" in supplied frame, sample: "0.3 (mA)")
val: 250 (mA)
